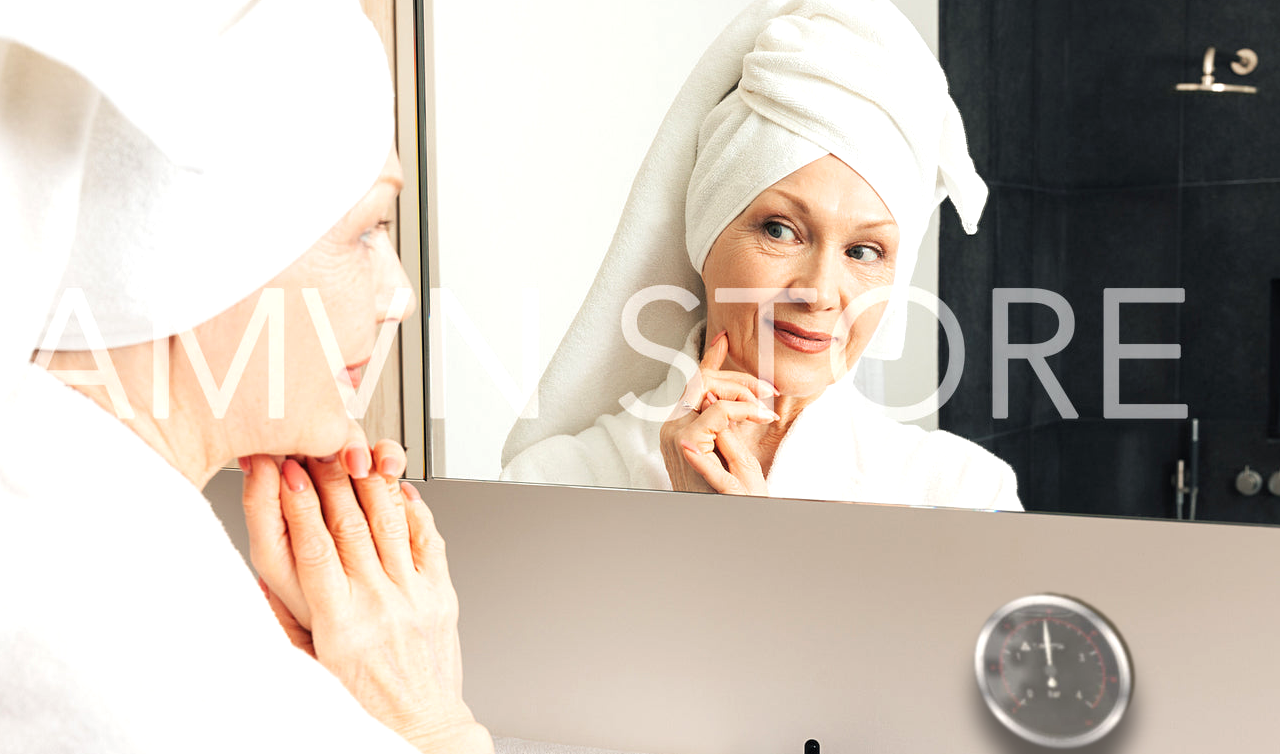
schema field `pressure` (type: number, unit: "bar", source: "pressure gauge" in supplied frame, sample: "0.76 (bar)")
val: 2 (bar)
